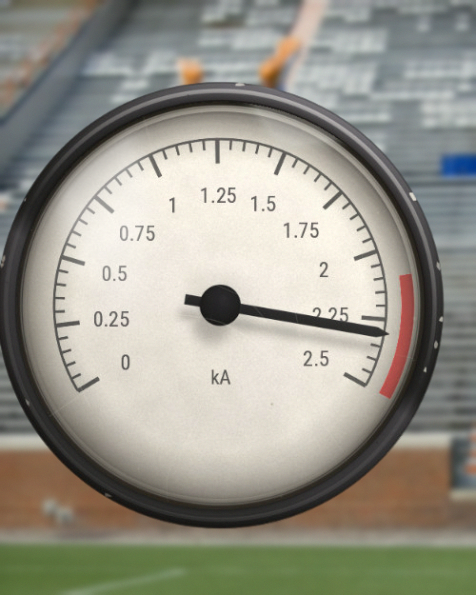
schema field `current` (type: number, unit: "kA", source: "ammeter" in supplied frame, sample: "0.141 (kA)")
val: 2.3 (kA)
